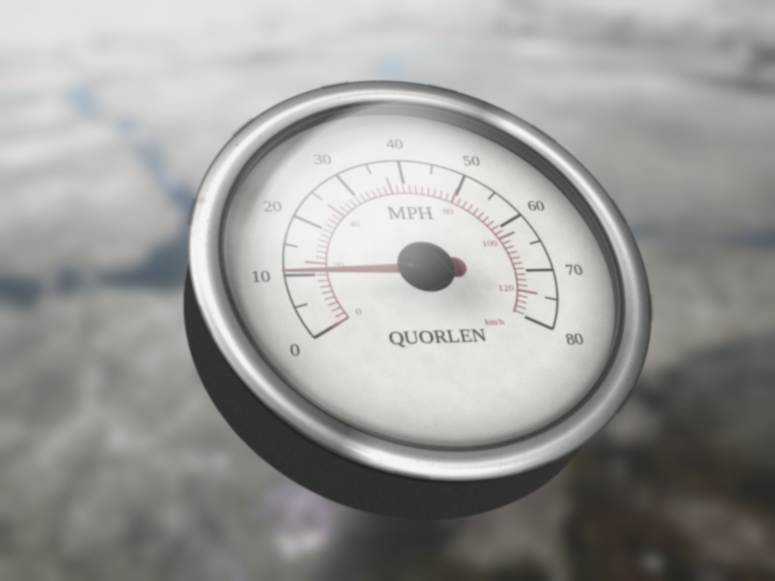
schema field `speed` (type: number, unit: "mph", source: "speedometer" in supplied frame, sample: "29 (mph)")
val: 10 (mph)
